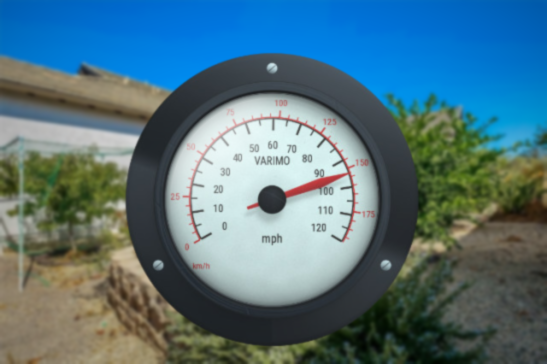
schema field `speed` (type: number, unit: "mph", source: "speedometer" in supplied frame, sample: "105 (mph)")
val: 95 (mph)
